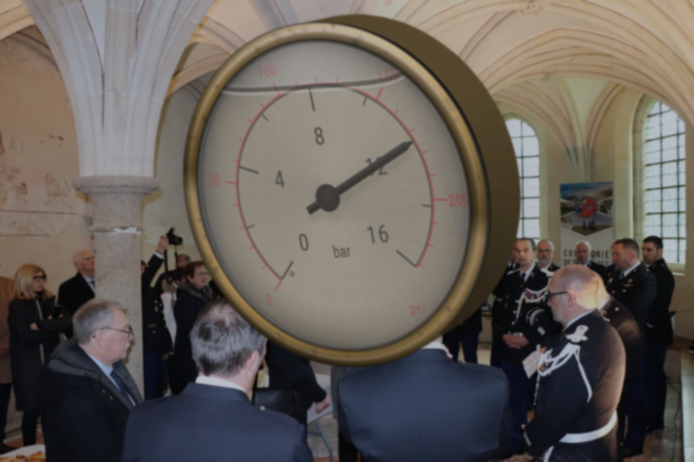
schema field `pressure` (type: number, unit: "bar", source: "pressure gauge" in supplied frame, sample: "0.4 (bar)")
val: 12 (bar)
